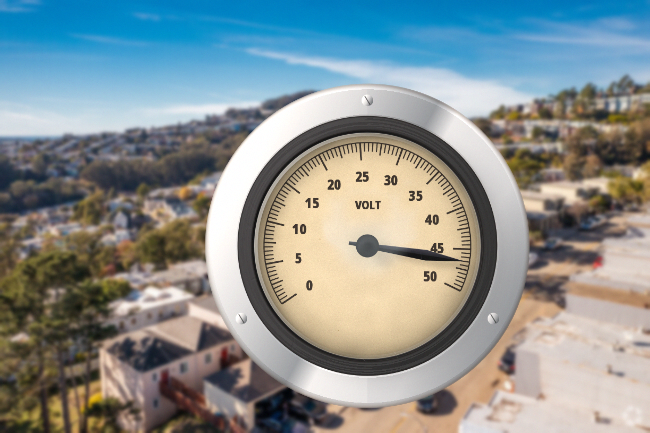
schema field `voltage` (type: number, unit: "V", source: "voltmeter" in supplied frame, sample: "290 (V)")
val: 46.5 (V)
